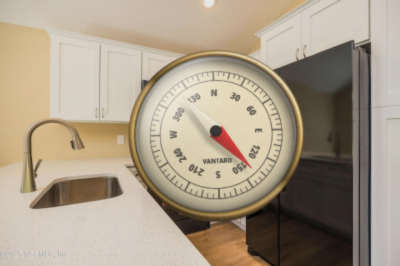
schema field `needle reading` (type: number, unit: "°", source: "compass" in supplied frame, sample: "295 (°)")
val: 140 (°)
